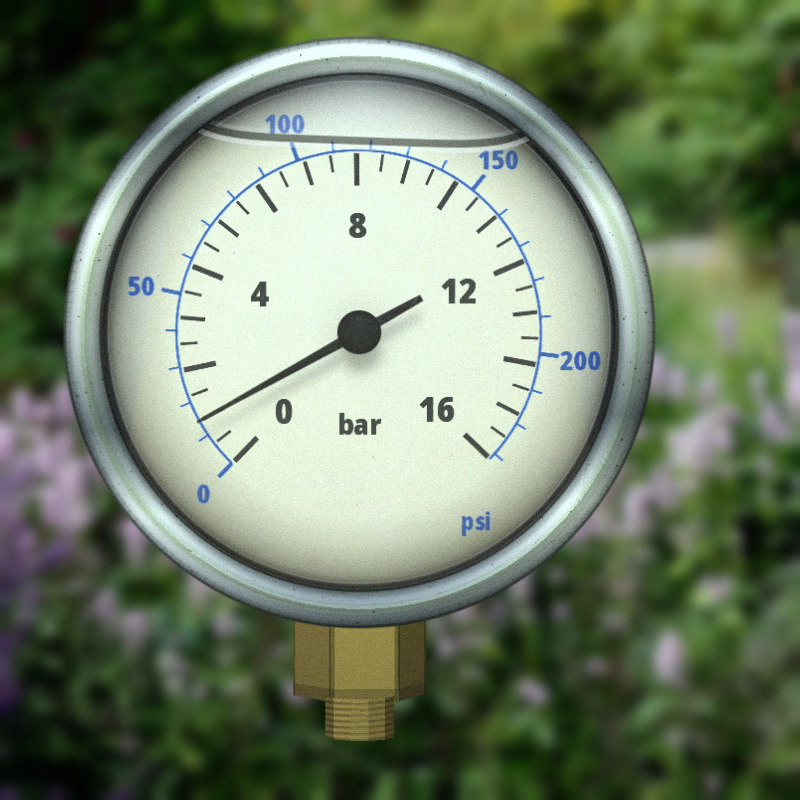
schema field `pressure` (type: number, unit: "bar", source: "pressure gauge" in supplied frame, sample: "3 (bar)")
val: 1 (bar)
